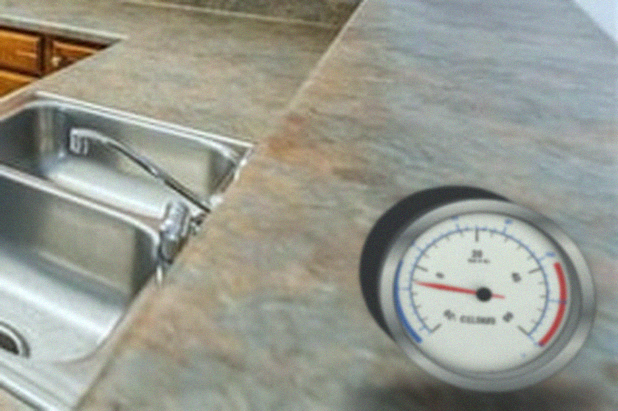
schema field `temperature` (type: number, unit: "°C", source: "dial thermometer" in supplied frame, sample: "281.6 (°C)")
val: -4 (°C)
